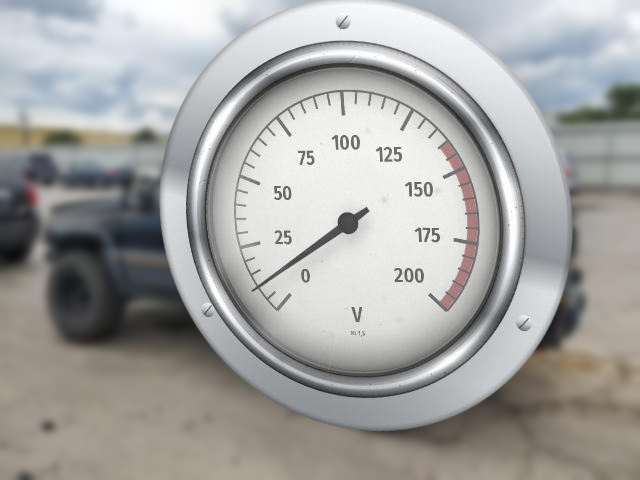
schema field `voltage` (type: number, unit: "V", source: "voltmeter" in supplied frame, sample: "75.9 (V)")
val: 10 (V)
